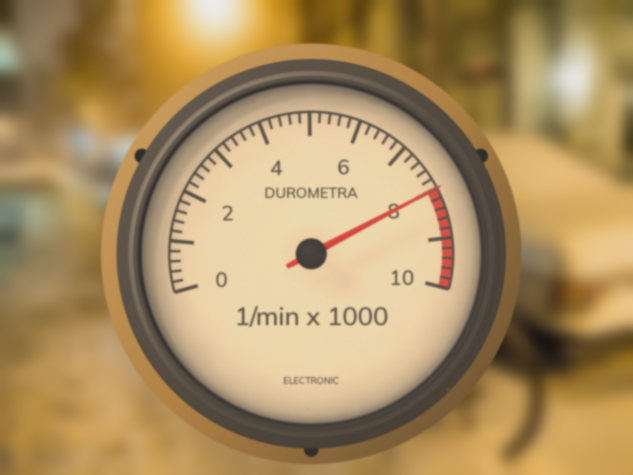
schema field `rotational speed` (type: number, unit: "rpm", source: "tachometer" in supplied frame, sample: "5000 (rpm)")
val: 8000 (rpm)
